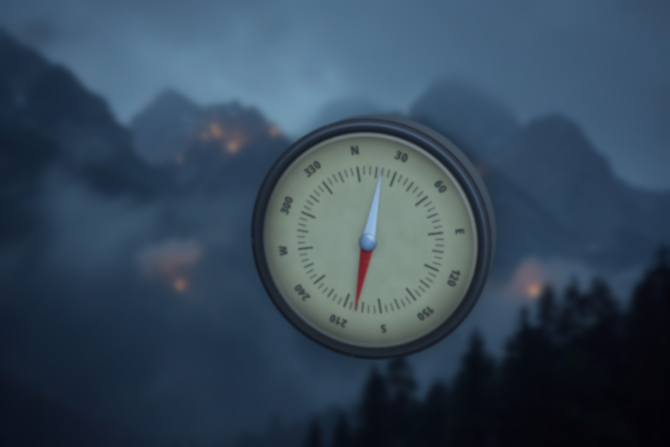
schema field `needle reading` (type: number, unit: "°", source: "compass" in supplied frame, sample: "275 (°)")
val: 200 (°)
